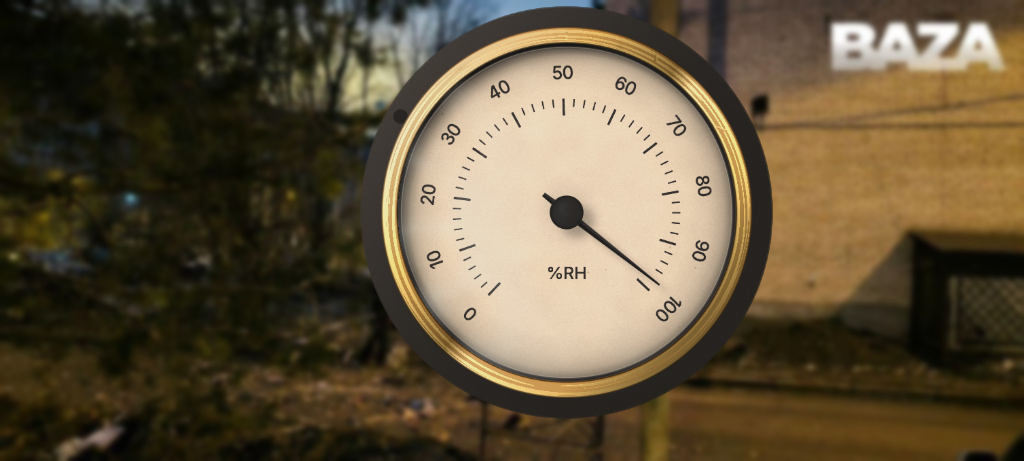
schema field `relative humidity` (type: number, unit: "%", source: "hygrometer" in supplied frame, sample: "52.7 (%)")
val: 98 (%)
